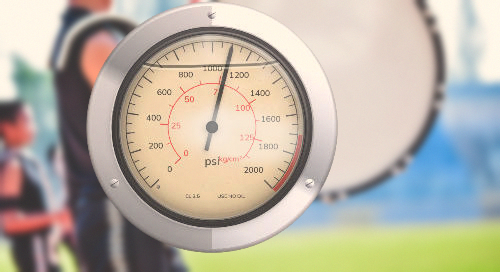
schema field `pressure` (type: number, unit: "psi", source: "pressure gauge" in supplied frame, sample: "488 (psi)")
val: 1100 (psi)
